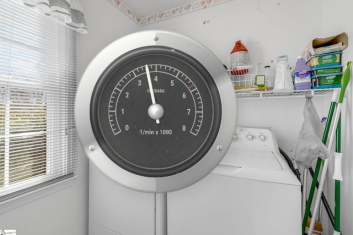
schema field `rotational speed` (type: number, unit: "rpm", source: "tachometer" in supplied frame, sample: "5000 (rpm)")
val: 3600 (rpm)
